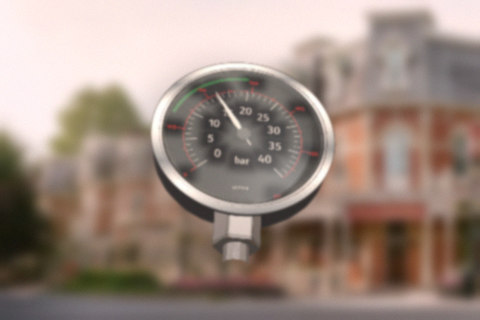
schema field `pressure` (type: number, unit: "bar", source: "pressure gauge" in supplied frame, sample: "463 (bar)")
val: 15 (bar)
